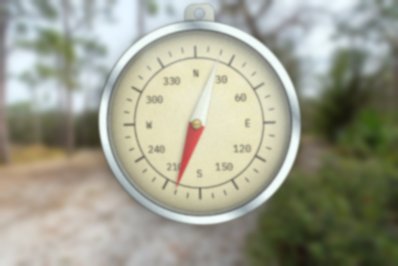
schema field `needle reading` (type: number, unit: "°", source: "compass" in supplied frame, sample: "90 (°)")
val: 200 (°)
